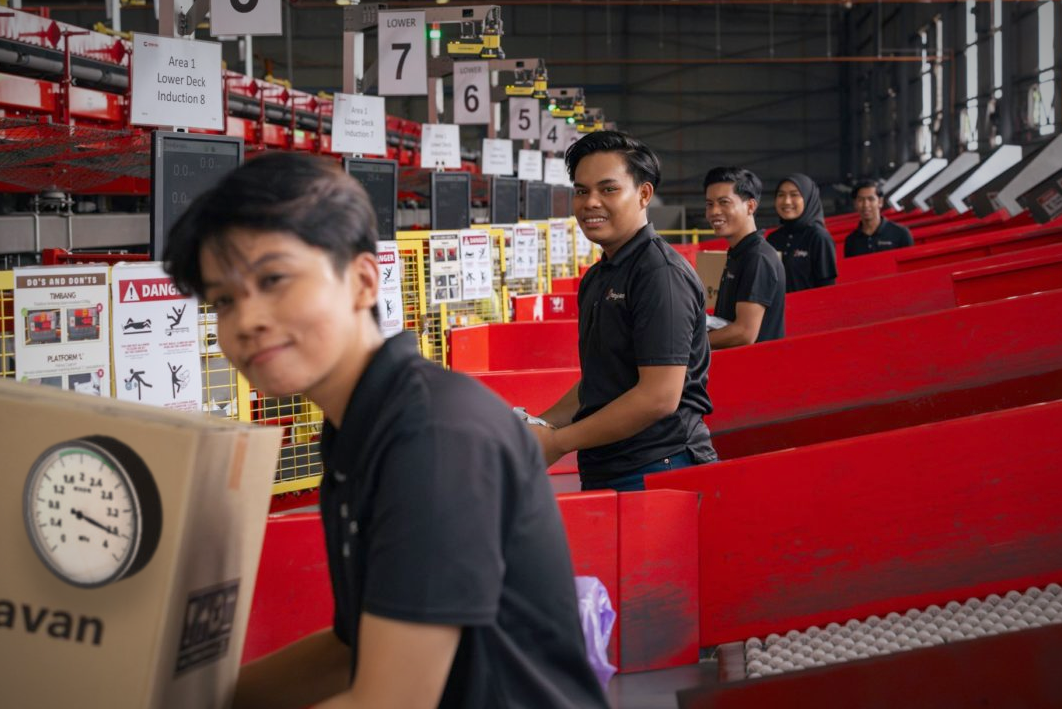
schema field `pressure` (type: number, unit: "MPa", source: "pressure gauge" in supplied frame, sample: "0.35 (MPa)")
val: 3.6 (MPa)
